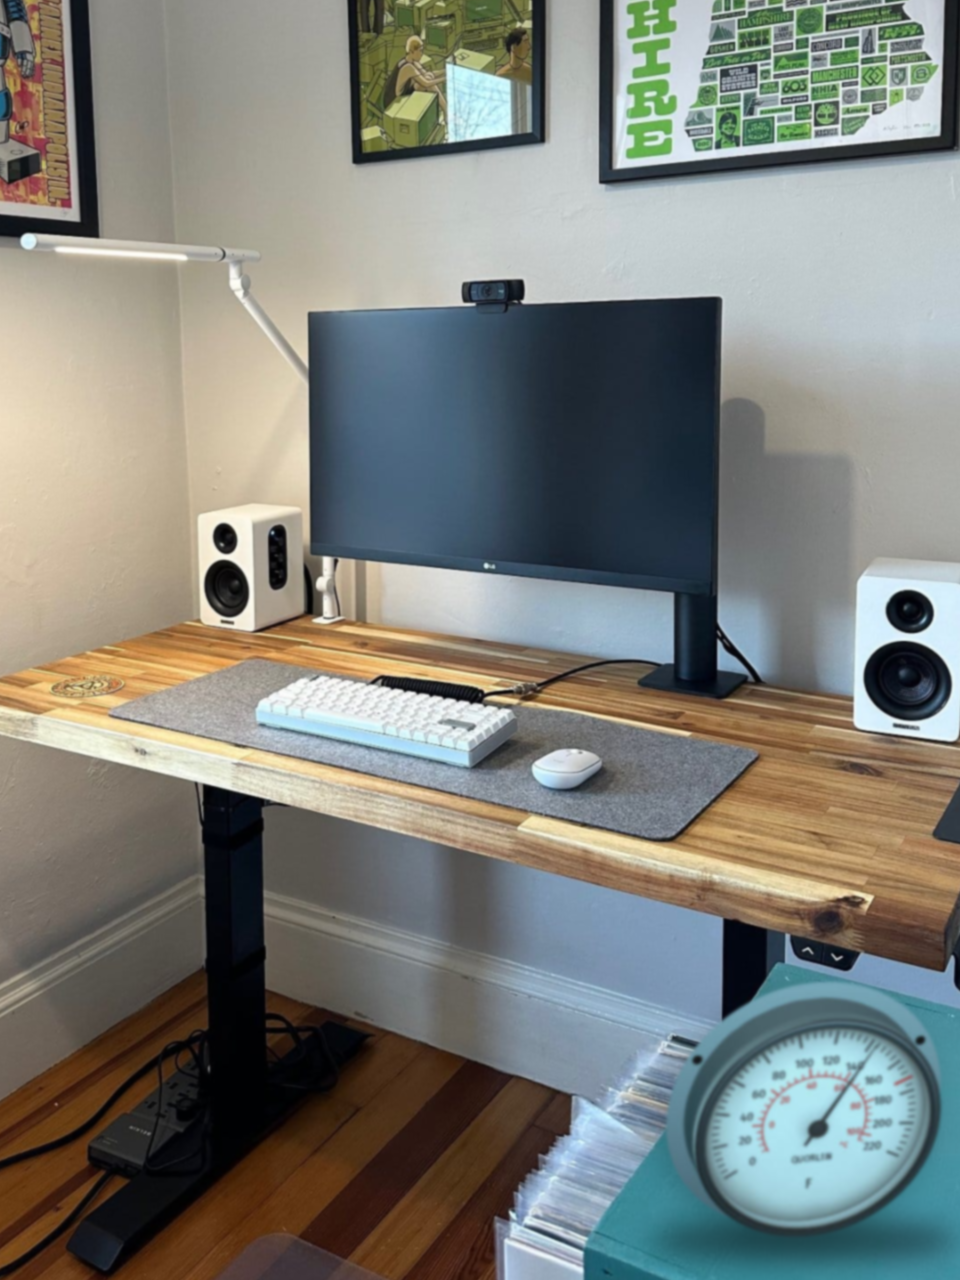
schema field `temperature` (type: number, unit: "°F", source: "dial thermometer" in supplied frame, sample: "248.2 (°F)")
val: 140 (°F)
